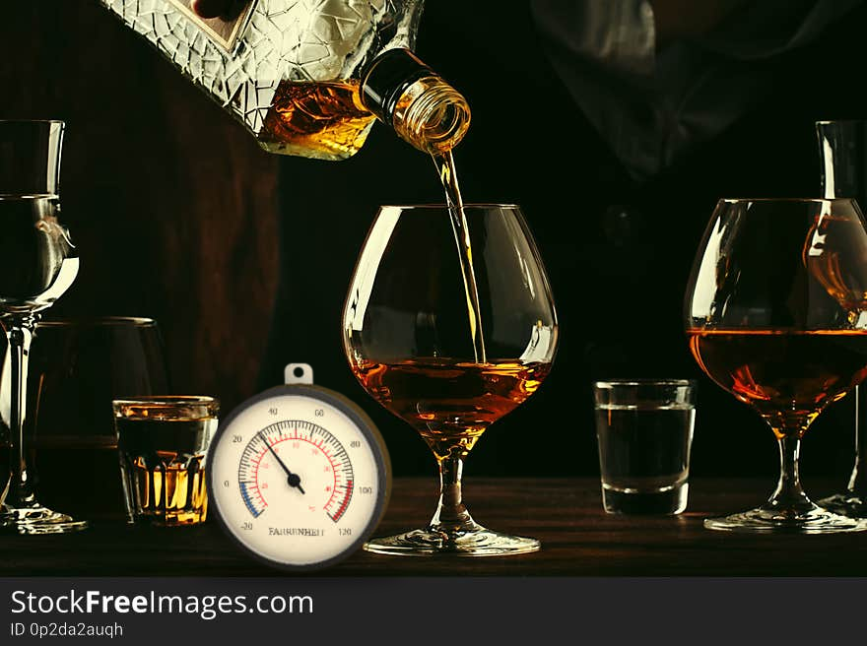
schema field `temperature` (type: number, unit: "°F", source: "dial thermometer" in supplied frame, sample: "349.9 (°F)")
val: 30 (°F)
